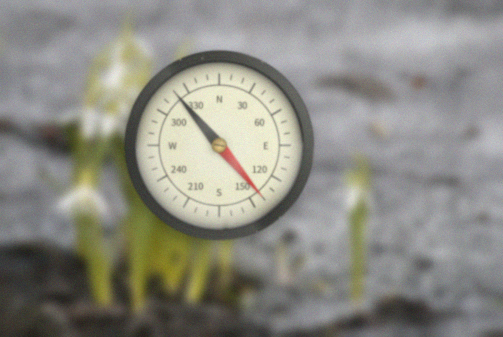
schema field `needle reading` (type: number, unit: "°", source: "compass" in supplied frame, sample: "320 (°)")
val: 140 (°)
